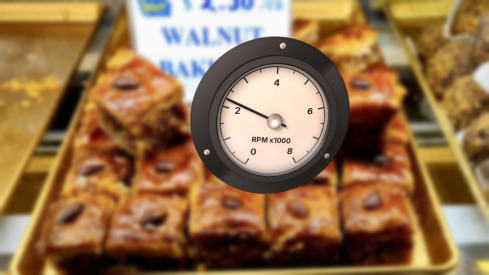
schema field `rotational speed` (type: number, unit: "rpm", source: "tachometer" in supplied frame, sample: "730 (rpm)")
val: 2250 (rpm)
